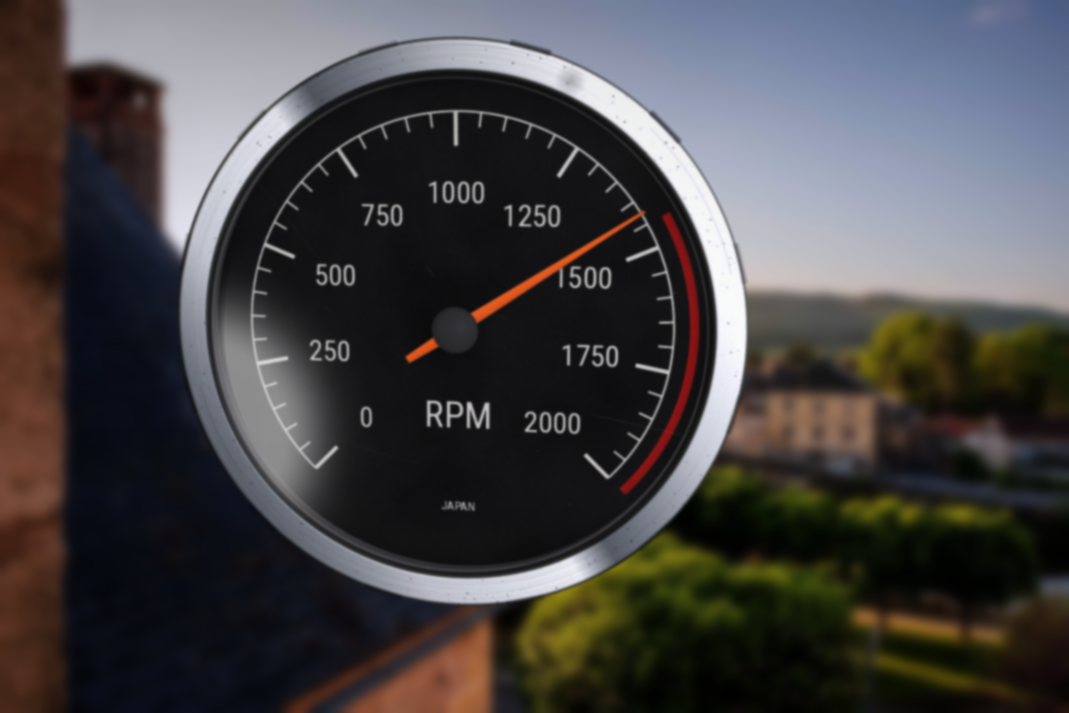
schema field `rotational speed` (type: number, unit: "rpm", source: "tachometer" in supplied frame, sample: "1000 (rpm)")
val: 1425 (rpm)
